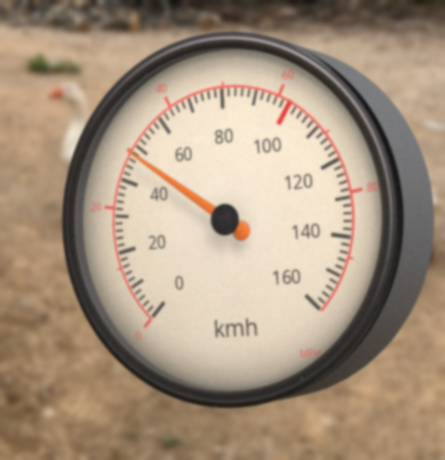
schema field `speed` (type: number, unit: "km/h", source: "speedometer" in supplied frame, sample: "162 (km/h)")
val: 48 (km/h)
